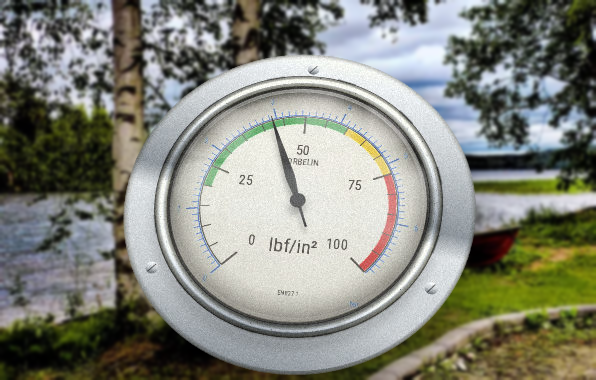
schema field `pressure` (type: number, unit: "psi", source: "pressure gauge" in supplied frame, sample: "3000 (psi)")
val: 42.5 (psi)
